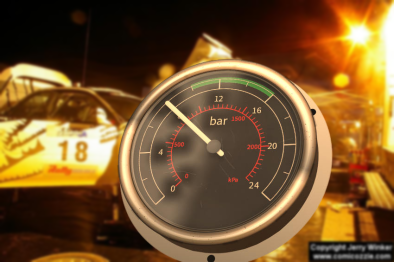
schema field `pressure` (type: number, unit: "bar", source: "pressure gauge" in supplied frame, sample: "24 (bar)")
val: 8 (bar)
